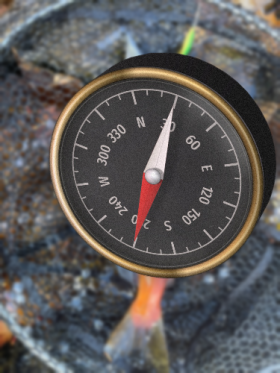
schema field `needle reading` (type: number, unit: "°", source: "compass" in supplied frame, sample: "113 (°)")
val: 210 (°)
